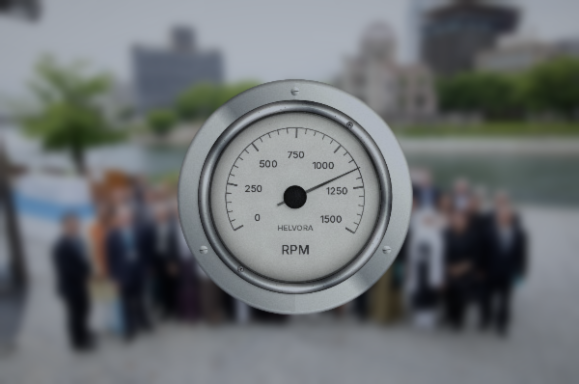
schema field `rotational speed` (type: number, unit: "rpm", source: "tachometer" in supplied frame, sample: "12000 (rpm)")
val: 1150 (rpm)
